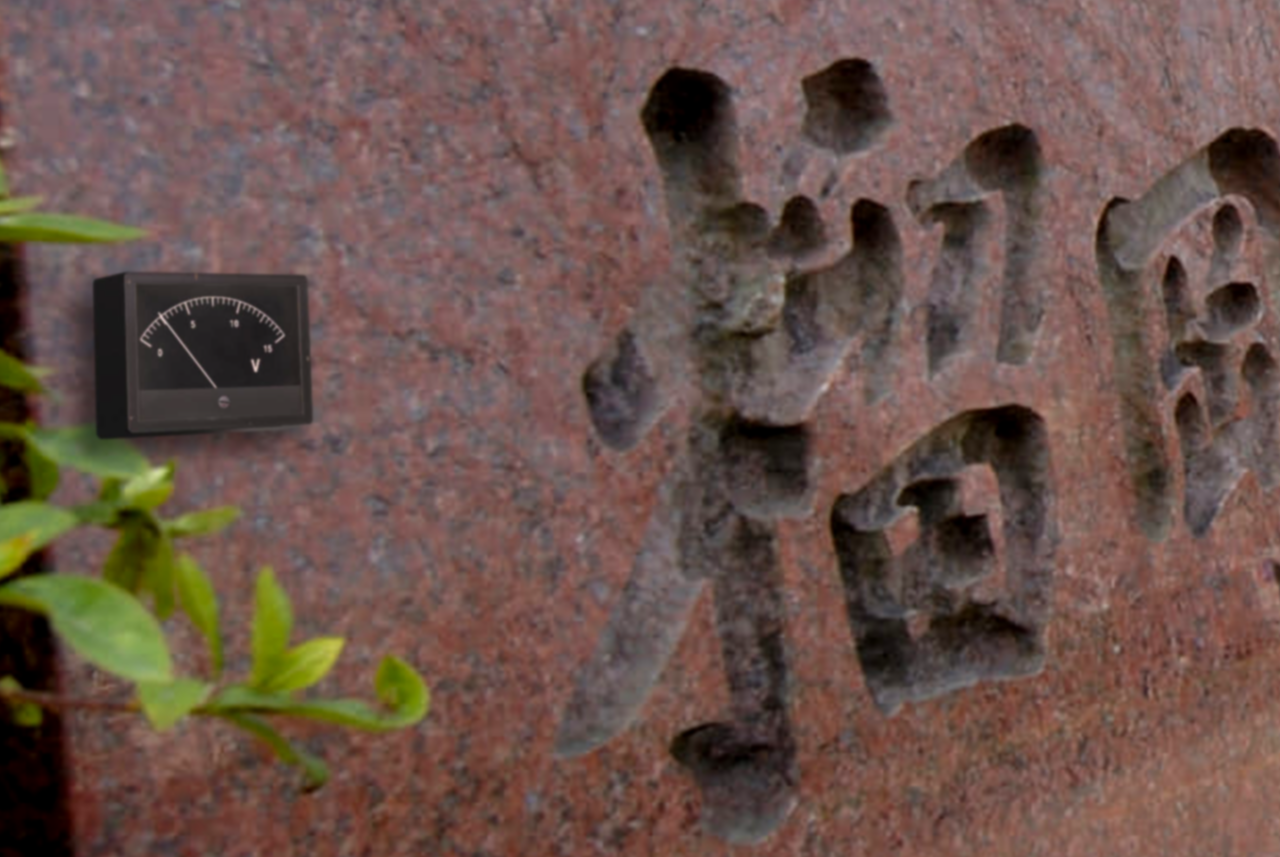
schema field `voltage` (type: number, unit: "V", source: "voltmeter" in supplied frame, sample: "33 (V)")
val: 2.5 (V)
